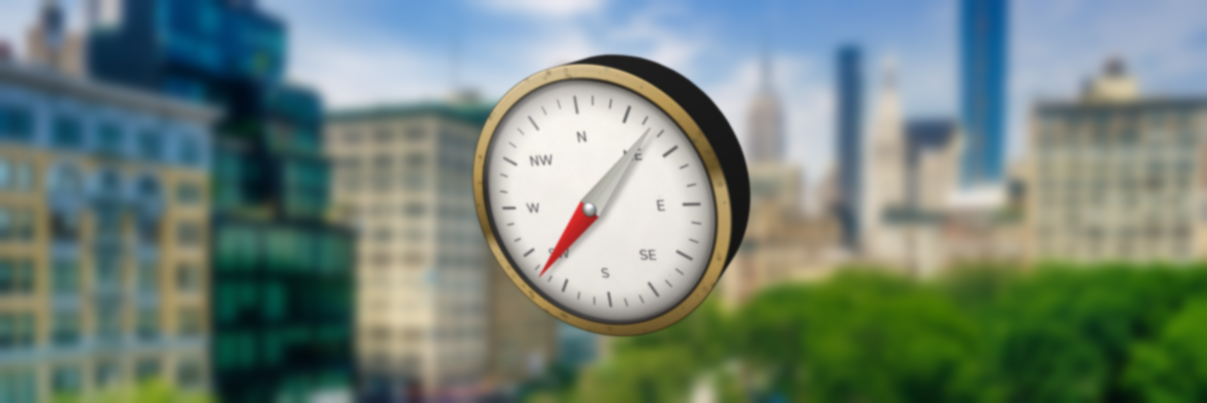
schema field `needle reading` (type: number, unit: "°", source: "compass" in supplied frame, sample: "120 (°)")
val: 225 (°)
